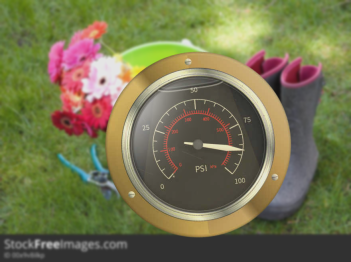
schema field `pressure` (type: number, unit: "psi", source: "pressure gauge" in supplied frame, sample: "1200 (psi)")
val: 87.5 (psi)
